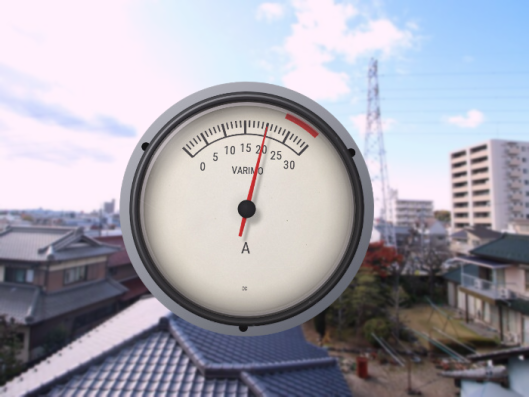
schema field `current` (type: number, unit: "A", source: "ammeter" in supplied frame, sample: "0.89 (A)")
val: 20 (A)
